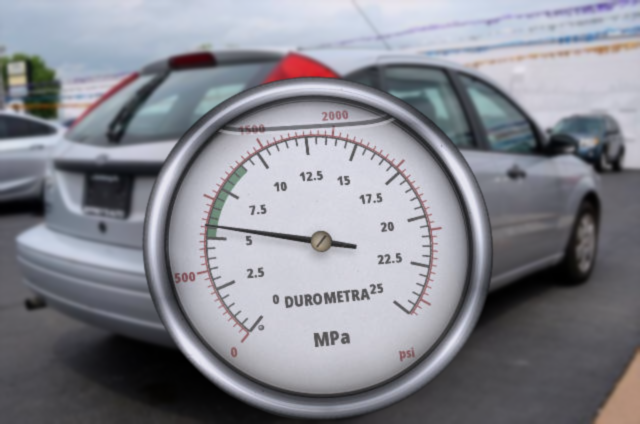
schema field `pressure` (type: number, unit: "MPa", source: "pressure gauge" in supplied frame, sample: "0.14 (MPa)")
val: 5.5 (MPa)
